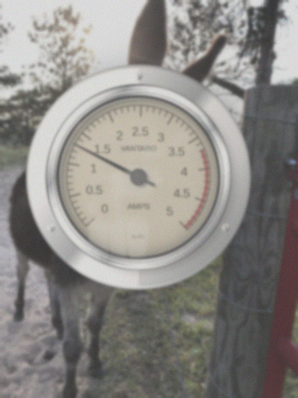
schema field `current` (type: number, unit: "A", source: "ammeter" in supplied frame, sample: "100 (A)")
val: 1.3 (A)
